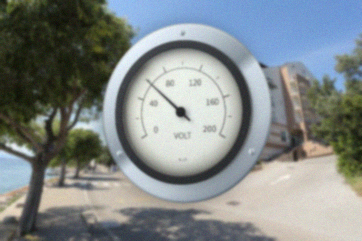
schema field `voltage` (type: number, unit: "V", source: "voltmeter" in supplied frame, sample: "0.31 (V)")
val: 60 (V)
